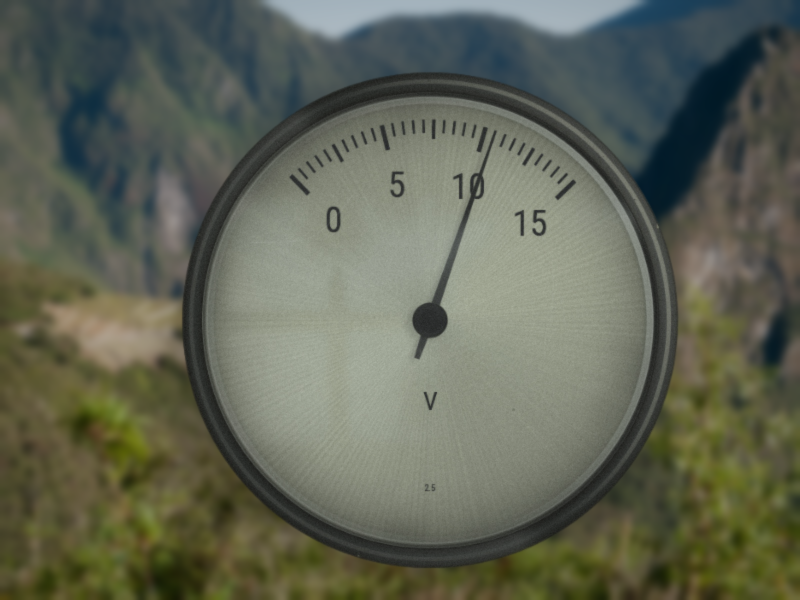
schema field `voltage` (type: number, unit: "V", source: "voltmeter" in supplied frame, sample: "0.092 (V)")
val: 10.5 (V)
